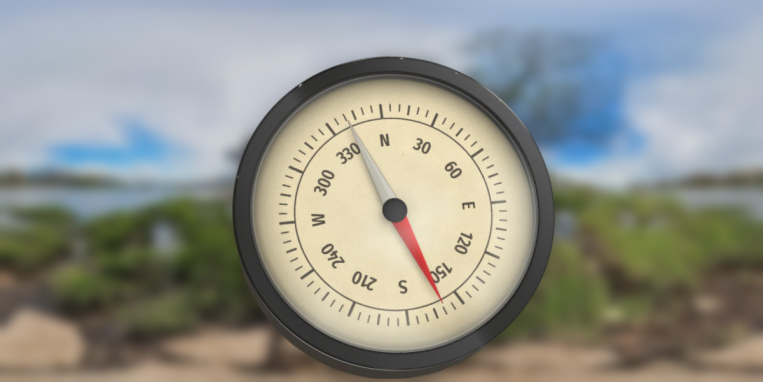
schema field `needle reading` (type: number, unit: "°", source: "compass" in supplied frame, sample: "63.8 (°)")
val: 160 (°)
